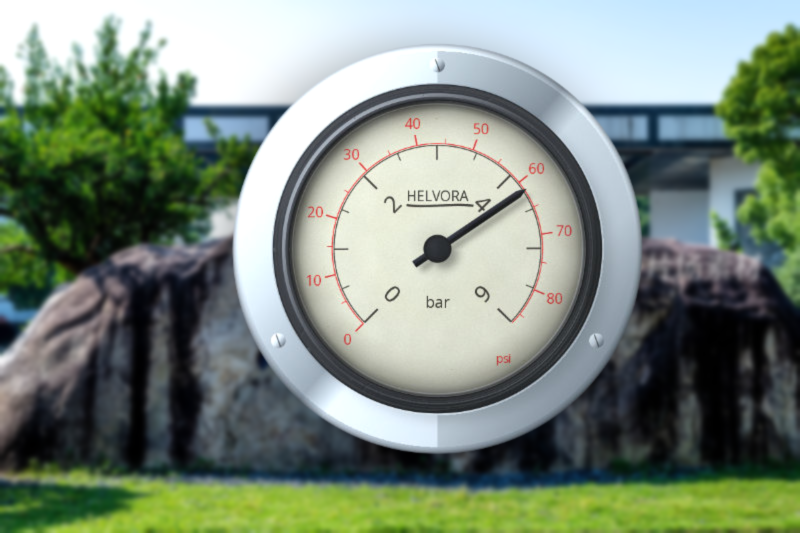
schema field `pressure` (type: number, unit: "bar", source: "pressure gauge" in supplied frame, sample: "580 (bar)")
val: 4.25 (bar)
